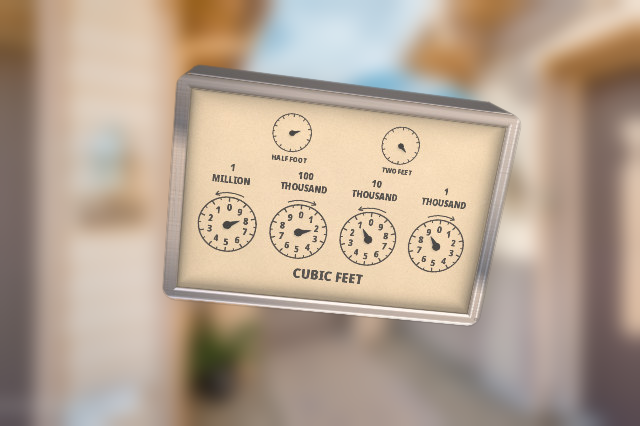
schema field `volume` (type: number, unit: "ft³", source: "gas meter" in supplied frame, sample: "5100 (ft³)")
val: 820900 (ft³)
